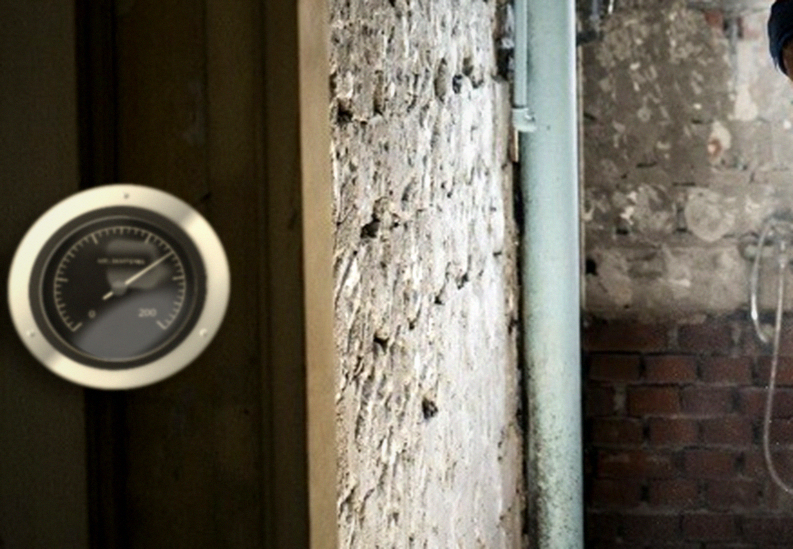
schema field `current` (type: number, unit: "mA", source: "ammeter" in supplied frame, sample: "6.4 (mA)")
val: 140 (mA)
